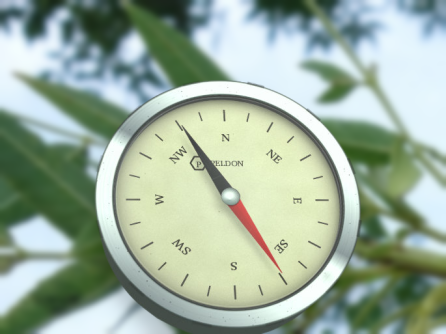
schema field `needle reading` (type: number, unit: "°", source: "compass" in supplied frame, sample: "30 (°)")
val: 150 (°)
